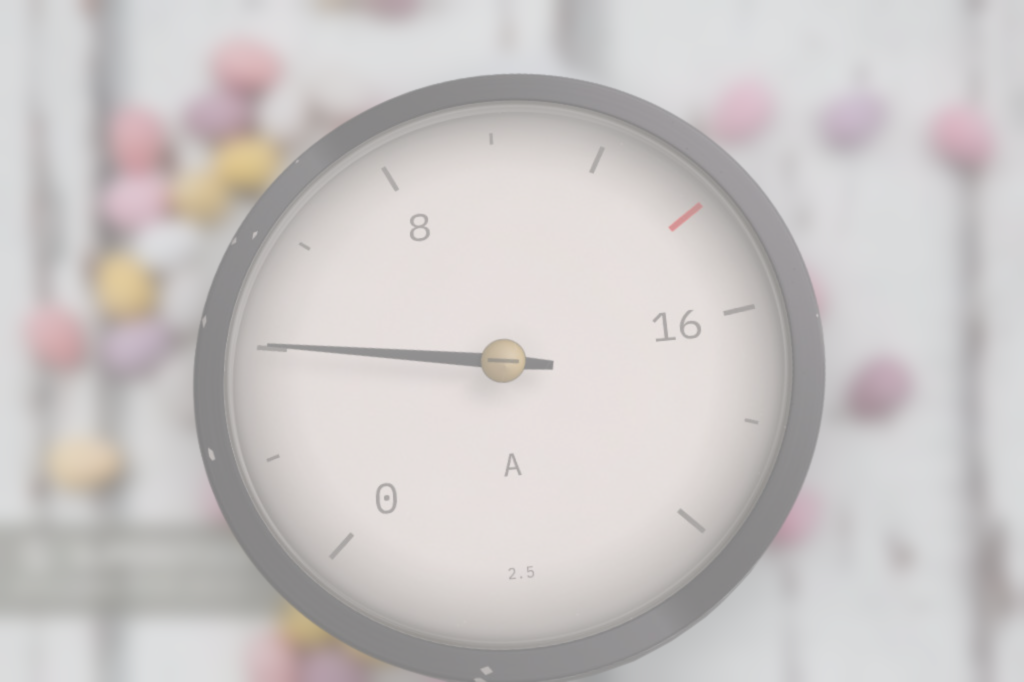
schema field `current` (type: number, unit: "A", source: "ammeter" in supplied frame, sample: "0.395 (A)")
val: 4 (A)
